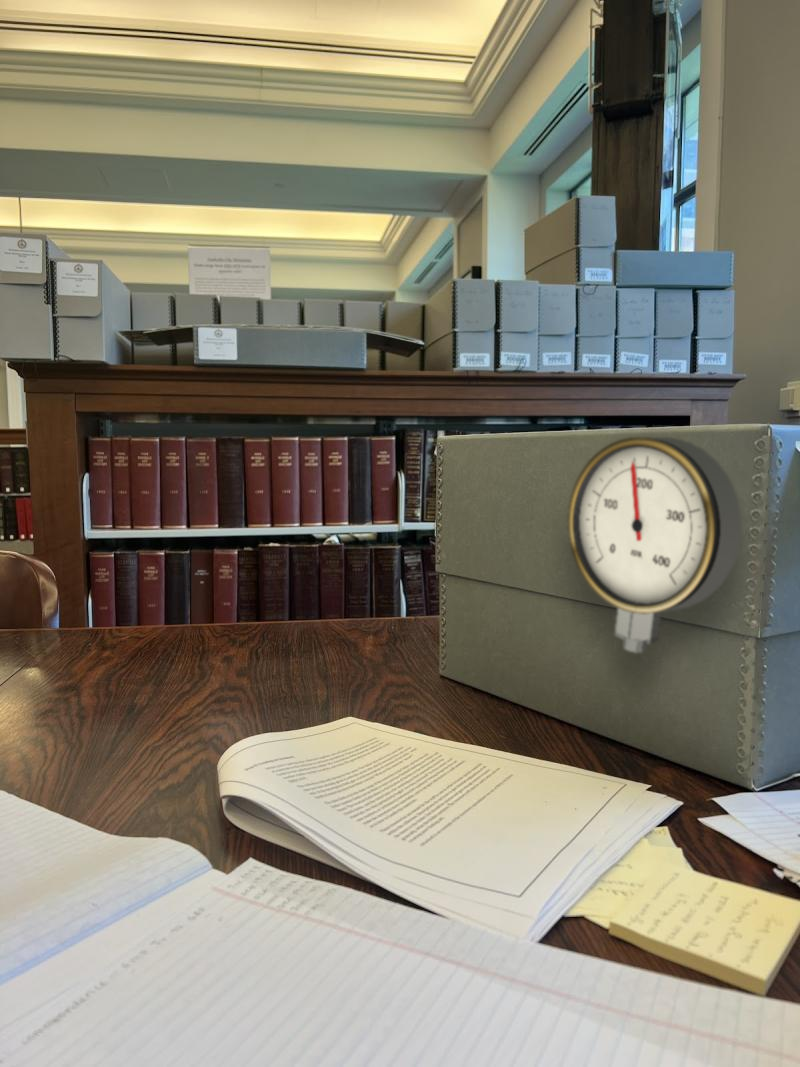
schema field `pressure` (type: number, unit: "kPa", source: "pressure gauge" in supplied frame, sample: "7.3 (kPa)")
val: 180 (kPa)
